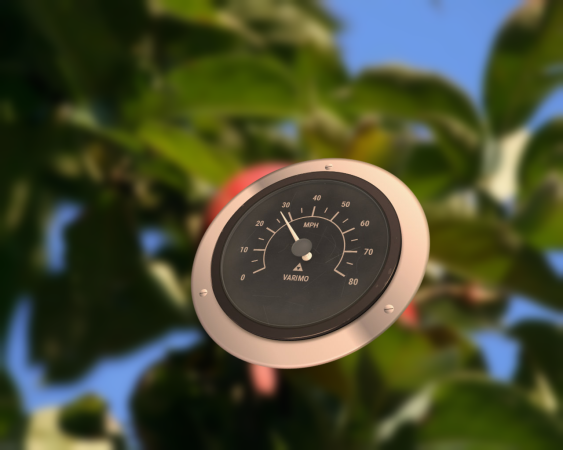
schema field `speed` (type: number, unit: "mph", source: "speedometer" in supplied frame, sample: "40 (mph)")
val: 27.5 (mph)
